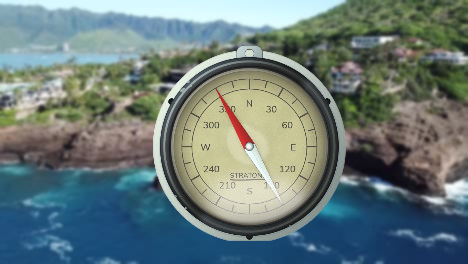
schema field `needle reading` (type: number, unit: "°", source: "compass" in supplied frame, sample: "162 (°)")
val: 330 (°)
